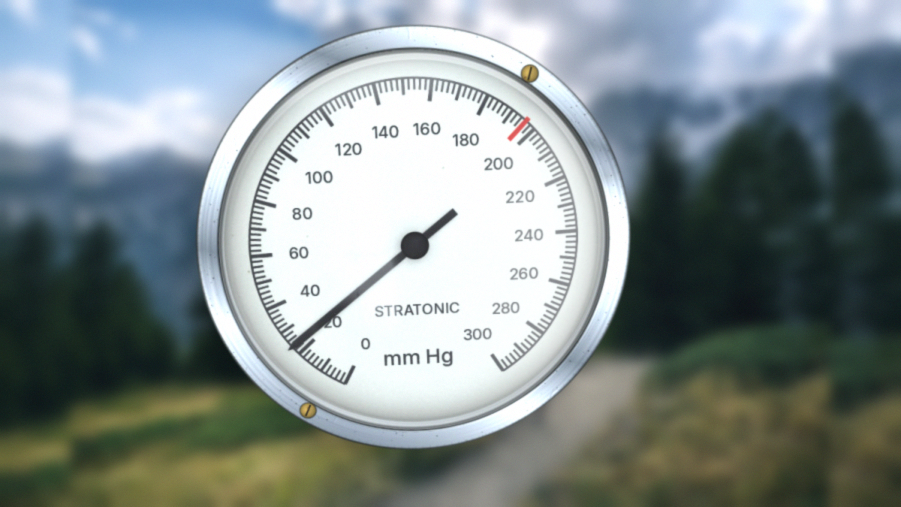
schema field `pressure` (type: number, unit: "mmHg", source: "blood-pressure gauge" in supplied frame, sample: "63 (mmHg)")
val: 24 (mmHg)
